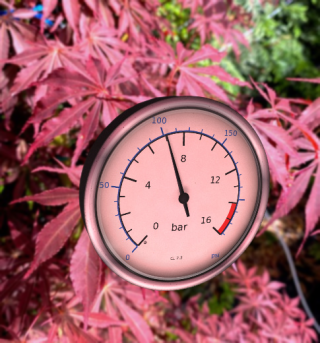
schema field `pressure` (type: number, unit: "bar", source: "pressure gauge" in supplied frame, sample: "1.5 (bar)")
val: 7 (bar)
